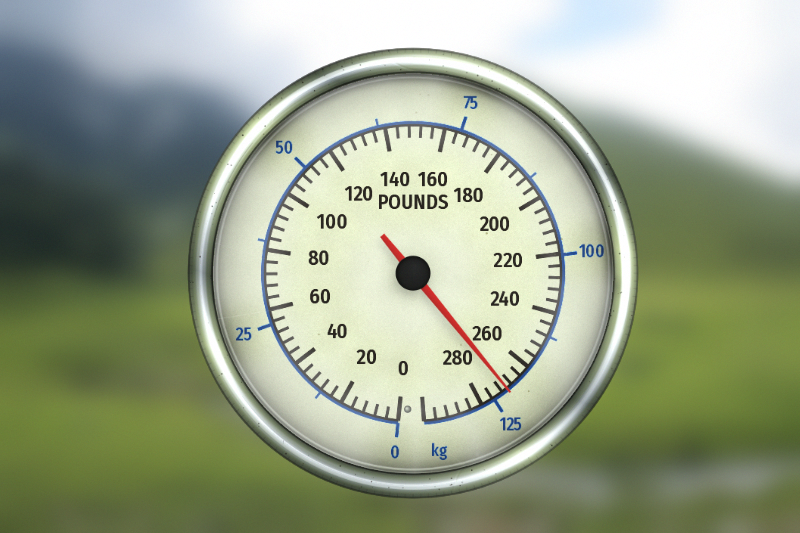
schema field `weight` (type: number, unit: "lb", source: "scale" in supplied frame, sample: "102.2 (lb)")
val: 270 (lb)
